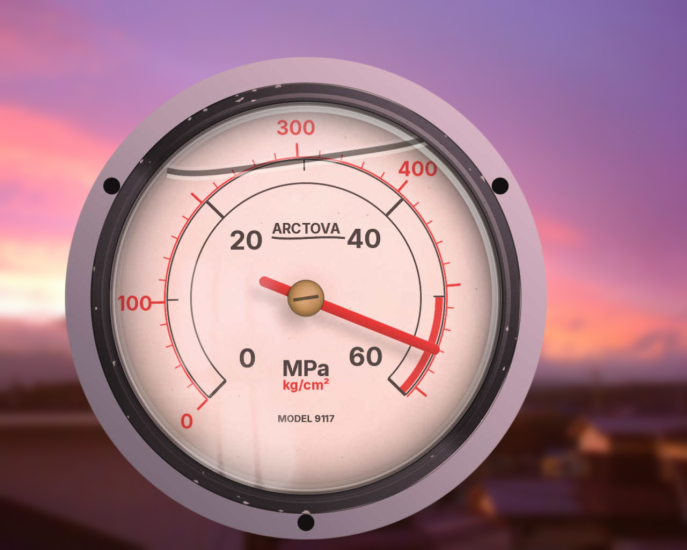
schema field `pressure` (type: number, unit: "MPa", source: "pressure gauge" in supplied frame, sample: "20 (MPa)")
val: 55 (MPa)
